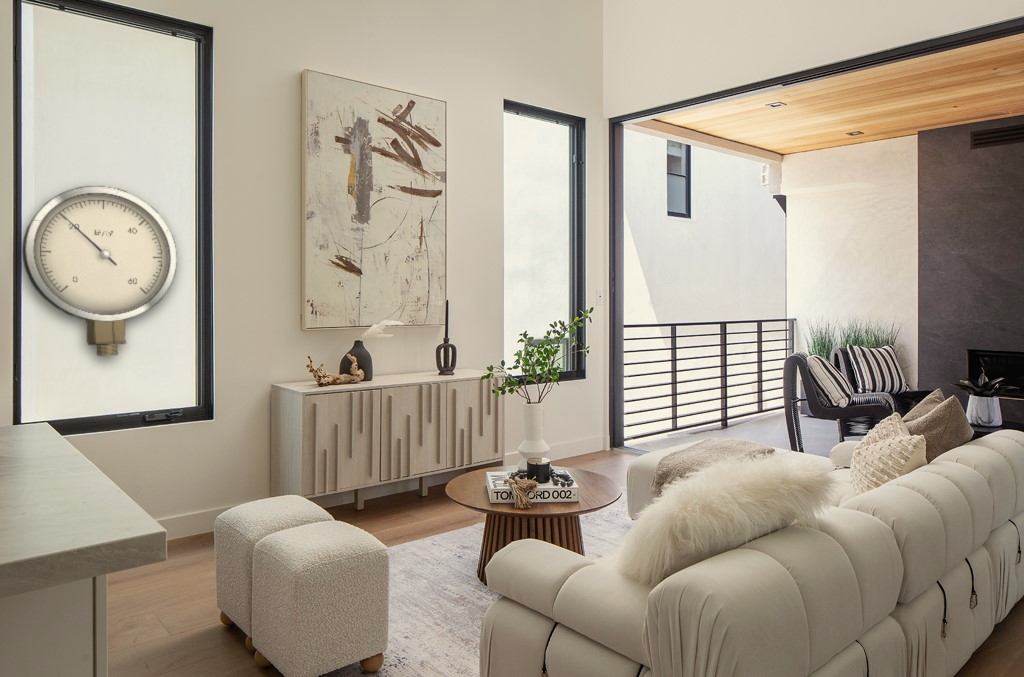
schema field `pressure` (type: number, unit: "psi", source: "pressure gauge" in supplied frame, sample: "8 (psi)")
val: 20 (psi)
